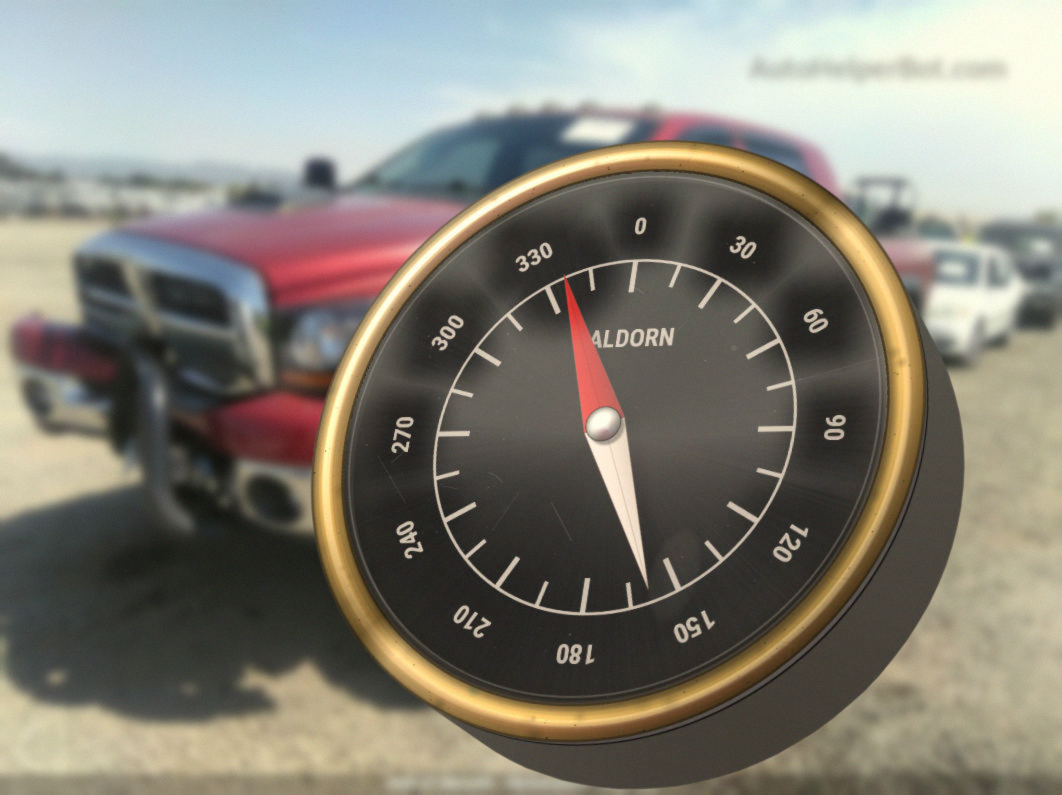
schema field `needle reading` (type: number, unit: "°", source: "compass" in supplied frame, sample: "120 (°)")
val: 337.5 (°)
